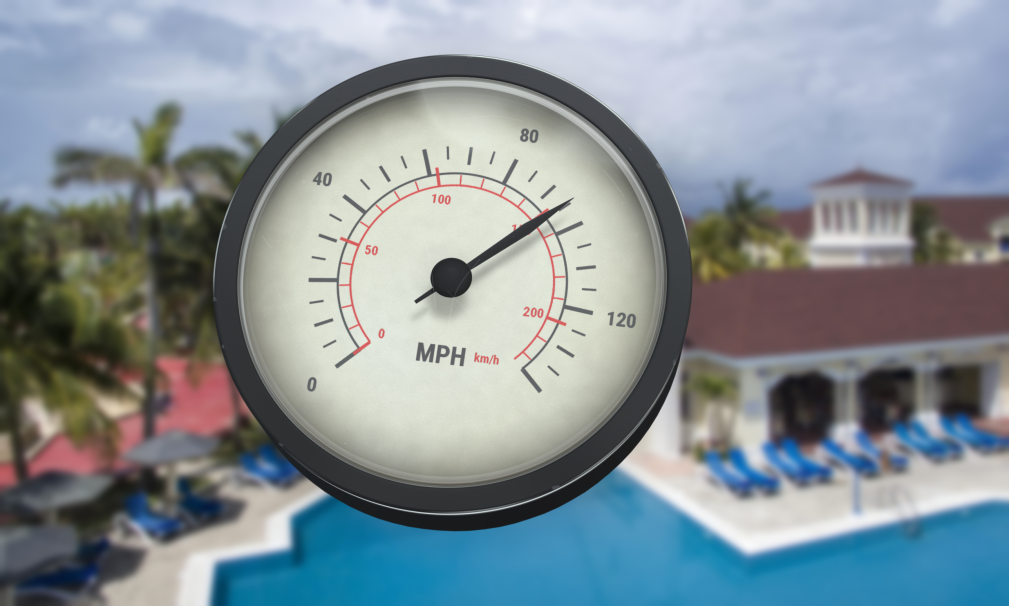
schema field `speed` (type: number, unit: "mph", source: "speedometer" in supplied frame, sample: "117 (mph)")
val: 95 (mph)
